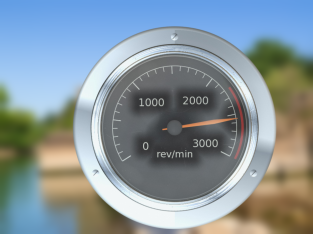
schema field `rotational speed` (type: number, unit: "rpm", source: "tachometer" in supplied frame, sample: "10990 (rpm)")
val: 2550 (rpm)
